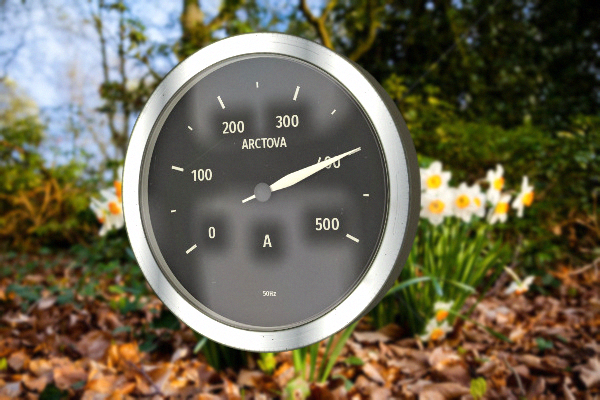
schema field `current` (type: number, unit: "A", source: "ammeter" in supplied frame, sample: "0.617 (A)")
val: 400 (A)
